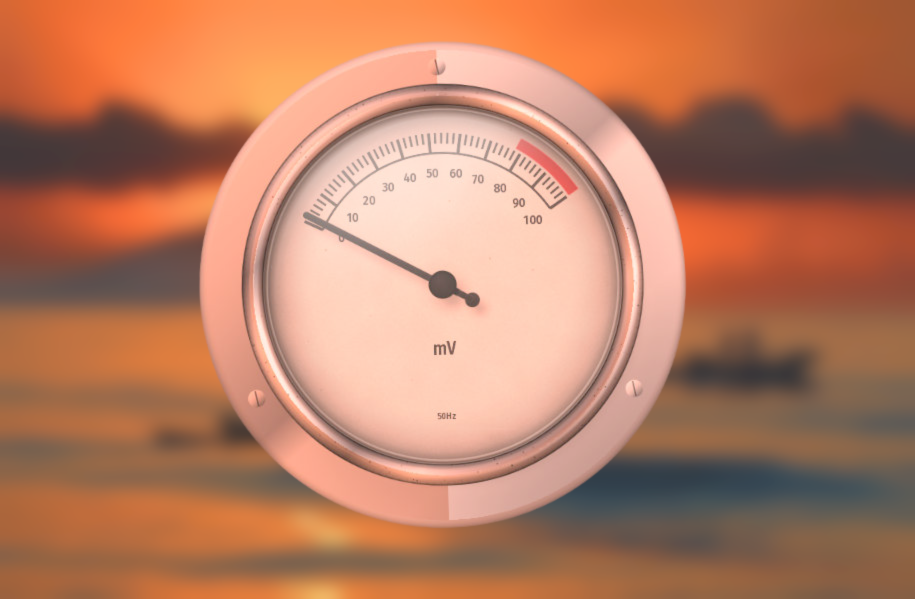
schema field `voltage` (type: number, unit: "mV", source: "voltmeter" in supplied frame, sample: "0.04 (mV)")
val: 2 (mV)
